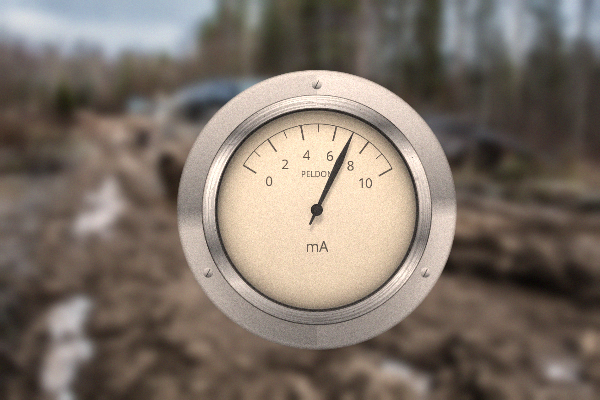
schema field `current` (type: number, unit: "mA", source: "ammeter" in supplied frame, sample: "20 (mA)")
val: 7 (mA)
